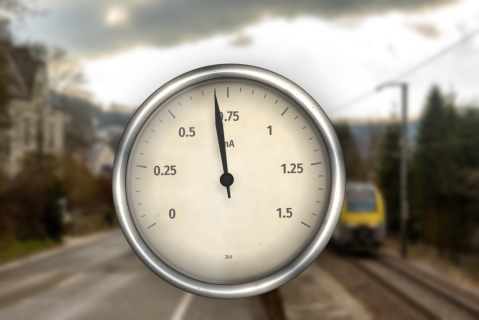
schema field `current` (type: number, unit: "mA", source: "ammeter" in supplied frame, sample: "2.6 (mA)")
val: 0.7 (mA)
